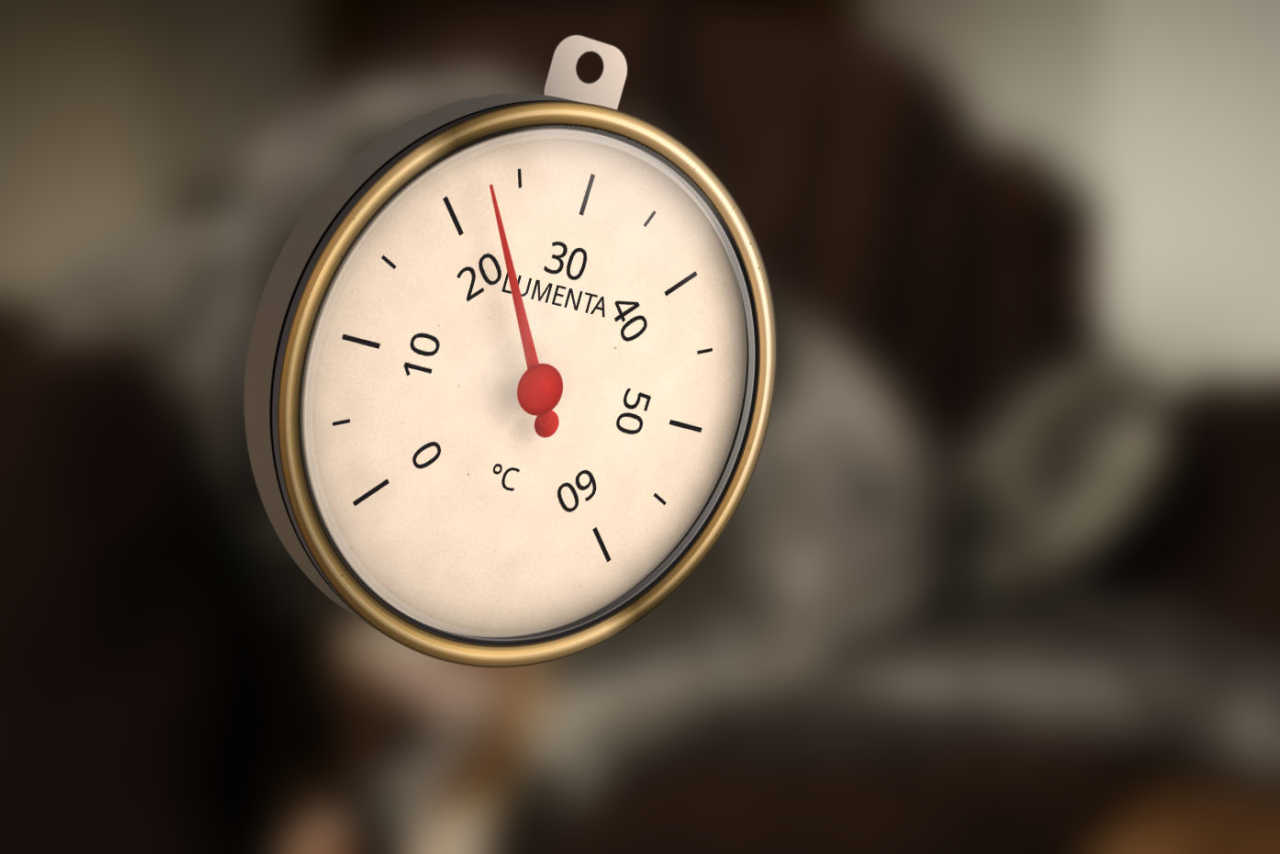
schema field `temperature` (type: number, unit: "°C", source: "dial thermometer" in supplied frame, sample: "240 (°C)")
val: 22.5 (°C)
